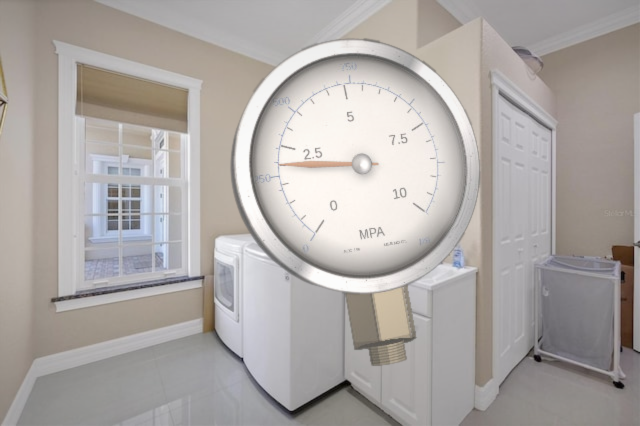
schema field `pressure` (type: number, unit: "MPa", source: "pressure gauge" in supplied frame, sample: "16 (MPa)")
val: 2 (MPa)
